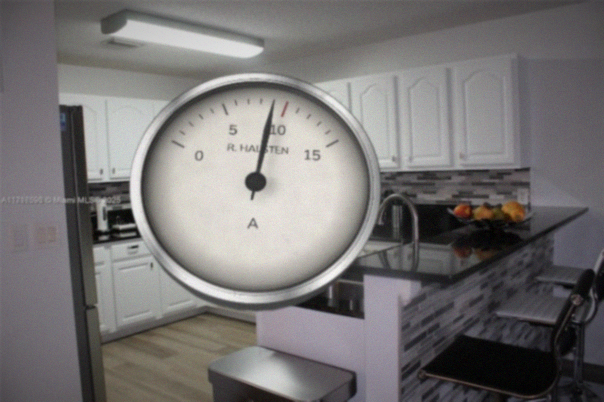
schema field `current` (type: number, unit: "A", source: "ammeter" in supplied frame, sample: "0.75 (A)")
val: 9 (A)
